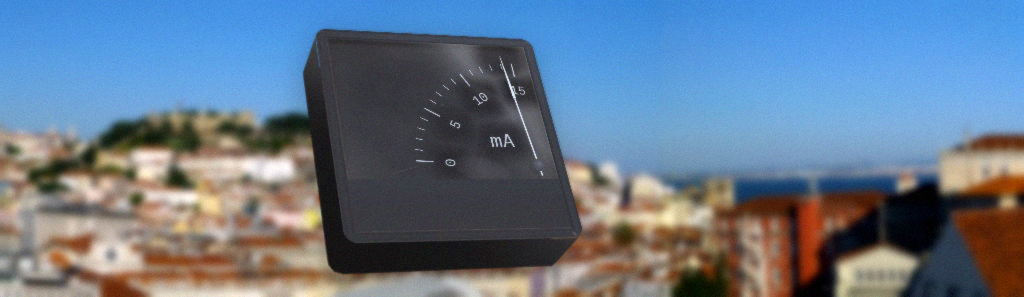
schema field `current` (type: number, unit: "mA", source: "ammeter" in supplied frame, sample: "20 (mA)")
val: 14 (mA)
